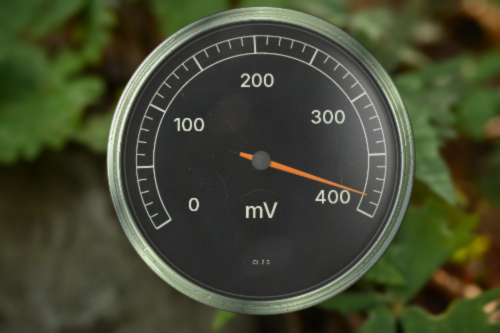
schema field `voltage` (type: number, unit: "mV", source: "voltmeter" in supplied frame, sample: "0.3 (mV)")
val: 385 (mV)
